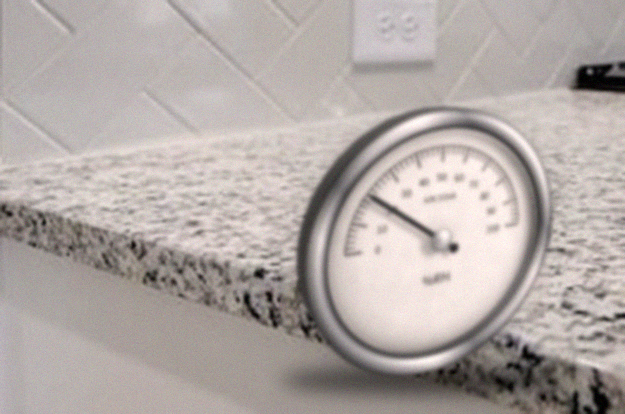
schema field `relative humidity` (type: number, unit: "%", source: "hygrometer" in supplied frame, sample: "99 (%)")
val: 20 (%)
